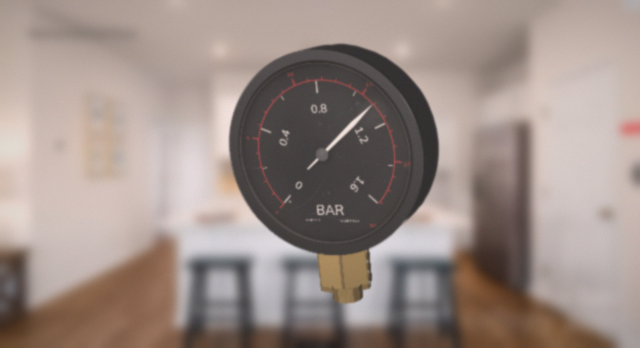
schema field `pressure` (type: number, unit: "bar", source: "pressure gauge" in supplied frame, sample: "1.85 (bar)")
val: 1.1 (bar)
